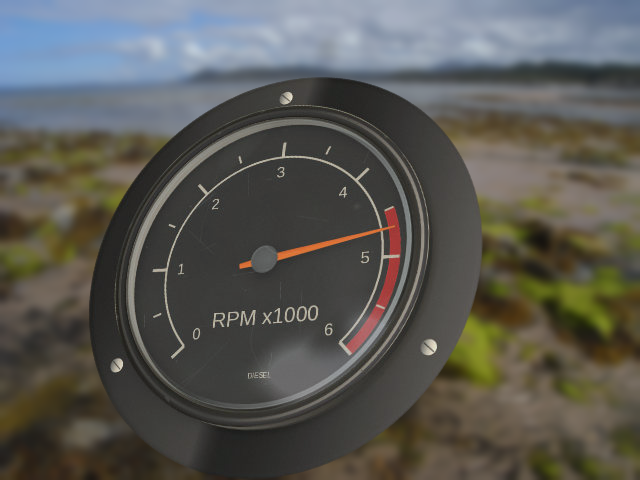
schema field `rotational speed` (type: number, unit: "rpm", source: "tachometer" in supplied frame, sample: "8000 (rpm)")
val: 4750 (rpm)
